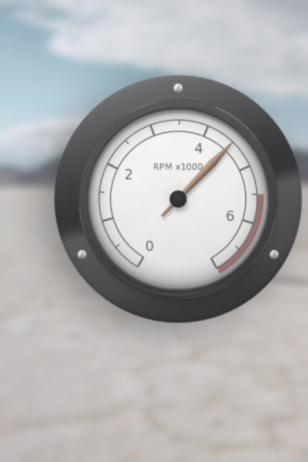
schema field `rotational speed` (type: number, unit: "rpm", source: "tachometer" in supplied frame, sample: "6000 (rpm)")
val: 4500 (rpm)
